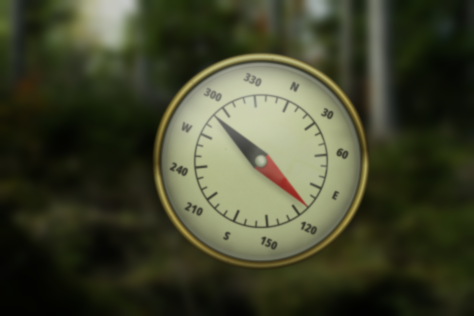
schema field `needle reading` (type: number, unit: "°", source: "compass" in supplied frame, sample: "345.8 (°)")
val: 110 (°)
